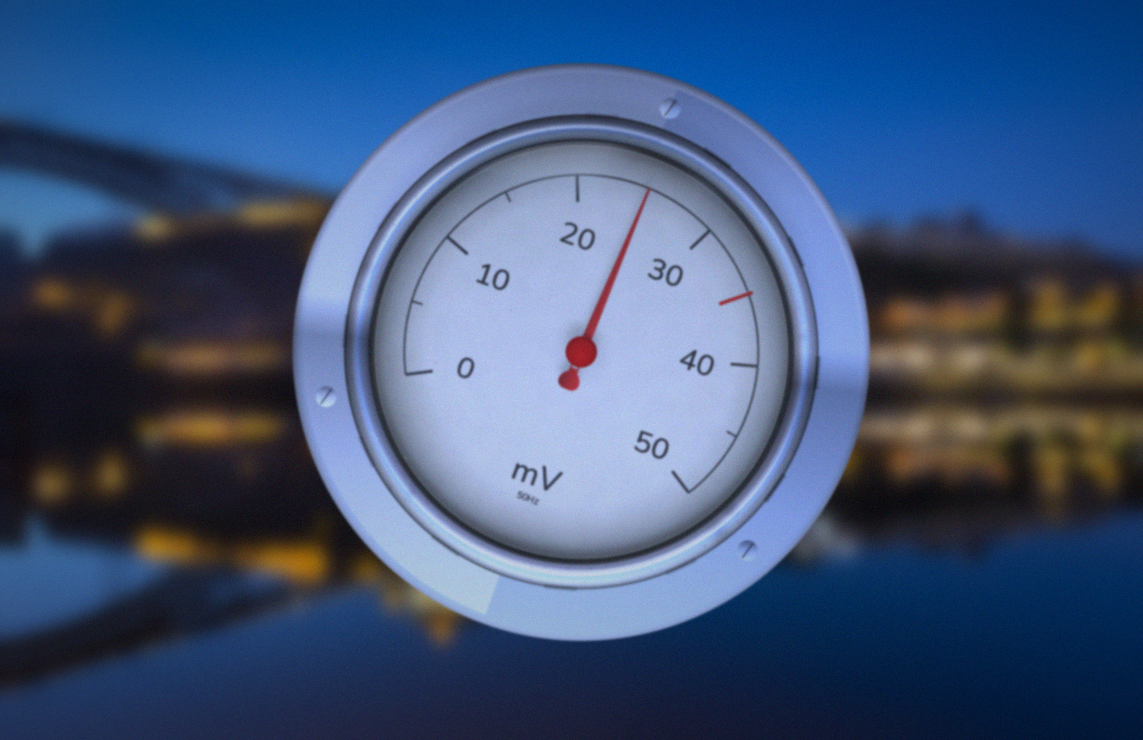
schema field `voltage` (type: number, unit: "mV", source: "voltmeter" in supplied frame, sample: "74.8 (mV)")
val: 25 (mV)
